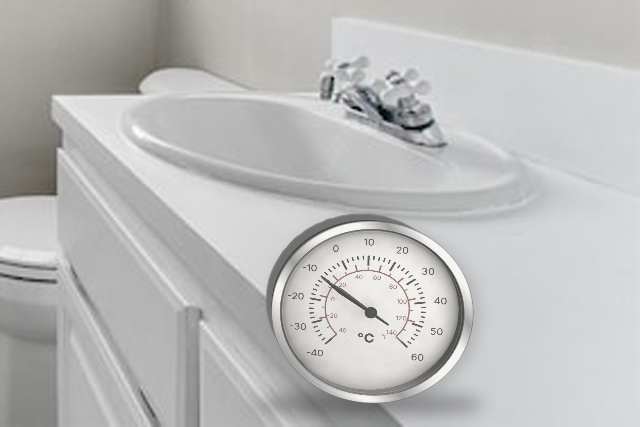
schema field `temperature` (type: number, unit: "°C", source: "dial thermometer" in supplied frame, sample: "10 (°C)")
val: -10 (°C)
